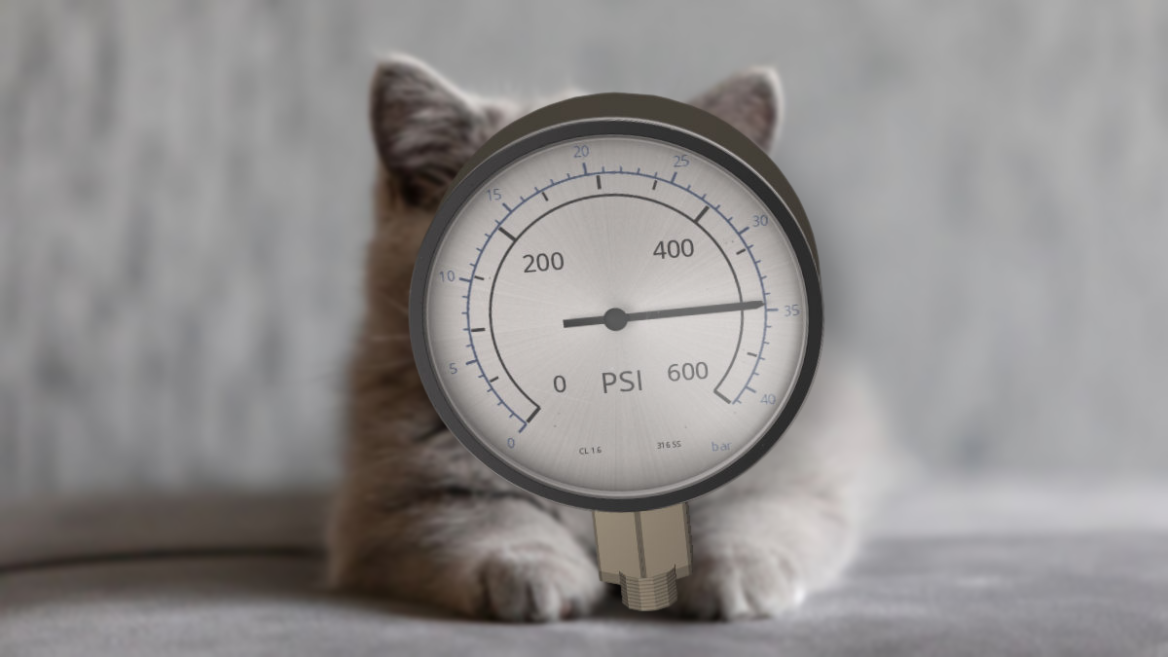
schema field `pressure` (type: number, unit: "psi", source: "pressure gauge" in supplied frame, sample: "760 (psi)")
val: 500 (psi)
